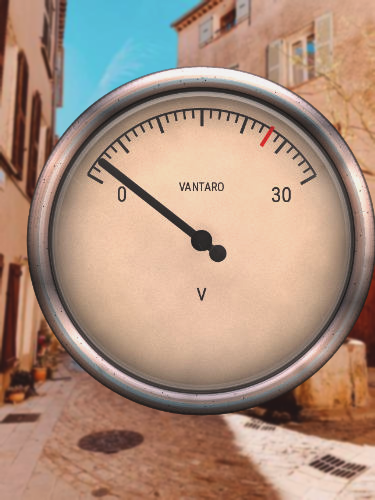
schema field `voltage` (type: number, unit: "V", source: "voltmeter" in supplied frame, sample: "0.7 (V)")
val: 2 (V)
